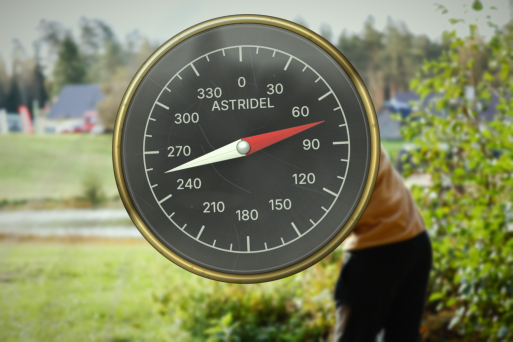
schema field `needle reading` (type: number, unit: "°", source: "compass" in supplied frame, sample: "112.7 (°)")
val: 75 (°)
